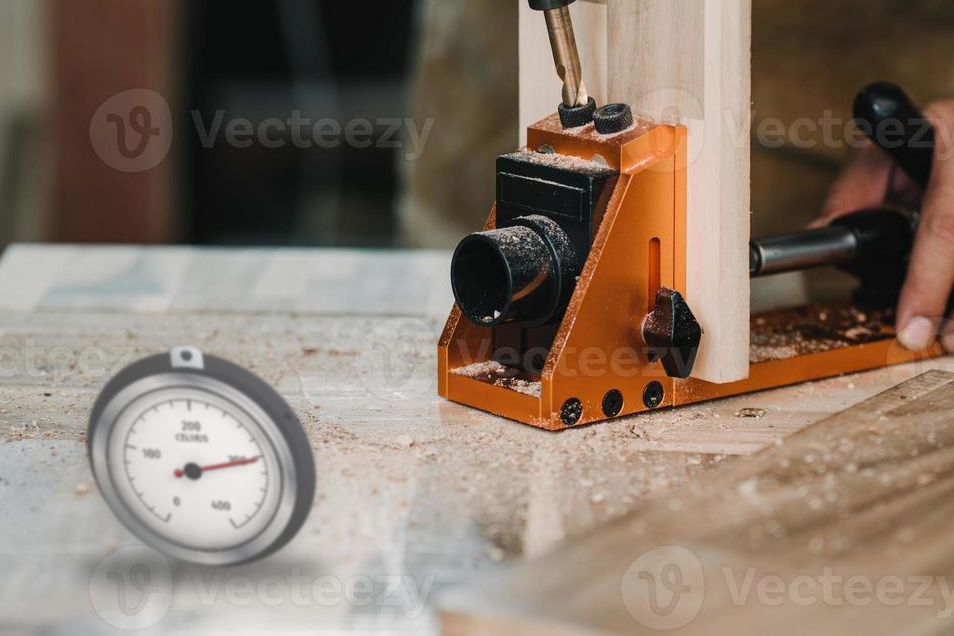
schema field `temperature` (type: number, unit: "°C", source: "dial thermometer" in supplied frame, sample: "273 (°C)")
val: 300 (°C)
